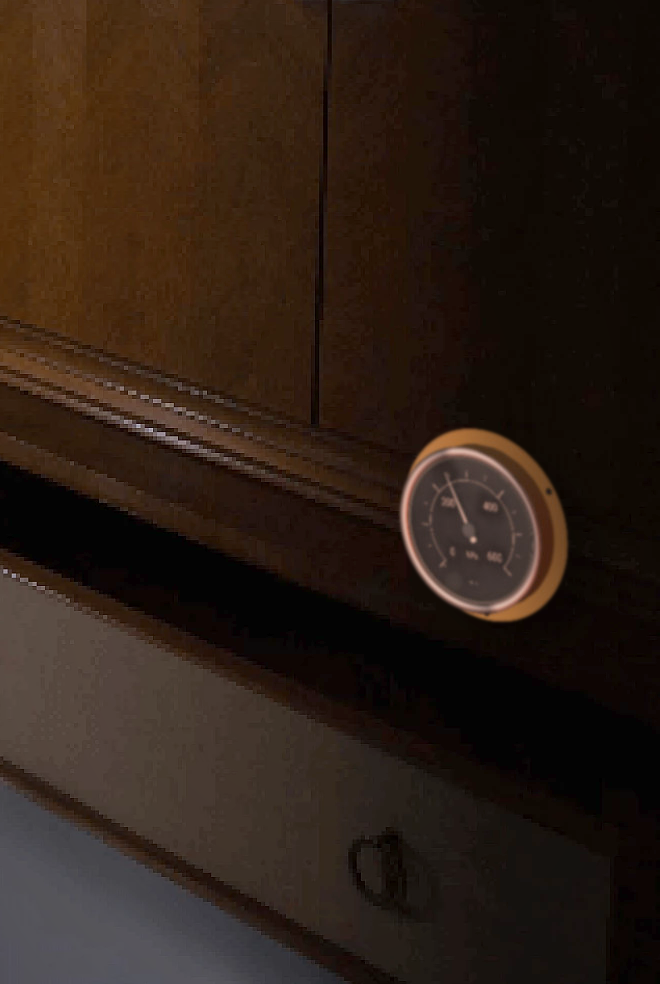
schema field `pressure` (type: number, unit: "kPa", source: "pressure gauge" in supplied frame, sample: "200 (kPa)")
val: 250 (kPa)
